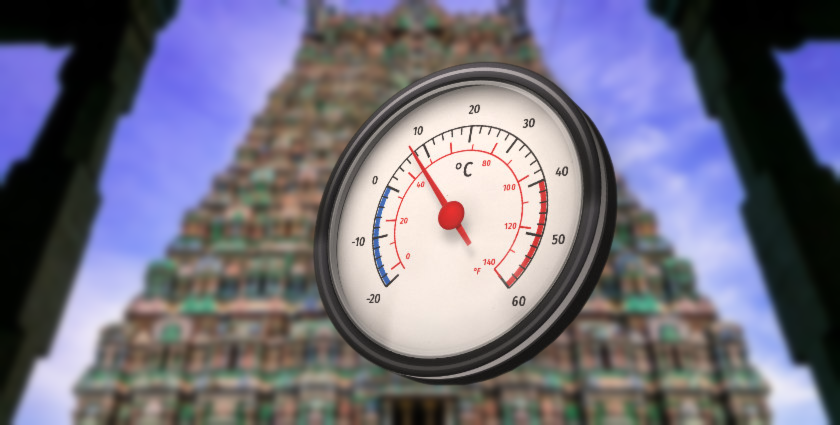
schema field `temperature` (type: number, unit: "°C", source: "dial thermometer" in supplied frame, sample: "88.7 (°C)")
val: 8 (°C)
